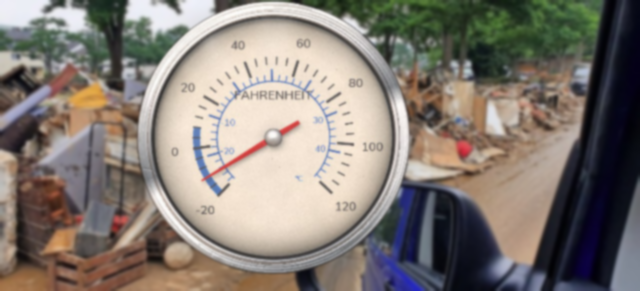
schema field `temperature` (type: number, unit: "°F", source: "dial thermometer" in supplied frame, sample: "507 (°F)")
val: -12 (°F)
